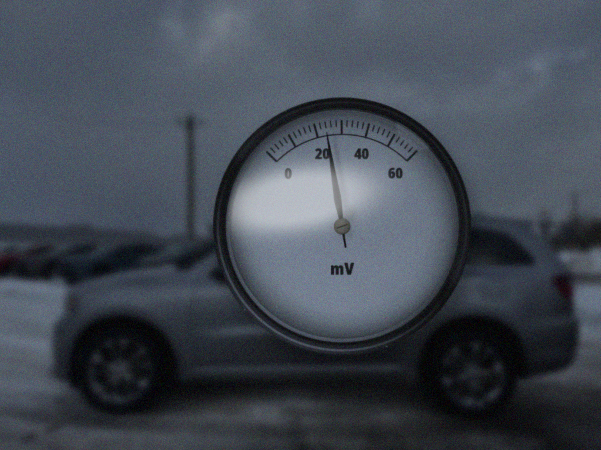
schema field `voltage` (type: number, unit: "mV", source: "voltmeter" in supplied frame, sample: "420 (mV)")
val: 24 (mV)
